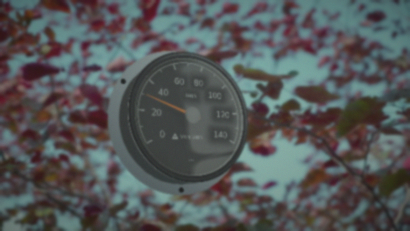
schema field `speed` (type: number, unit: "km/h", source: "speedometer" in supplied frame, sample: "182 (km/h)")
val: 30 (km/h)
